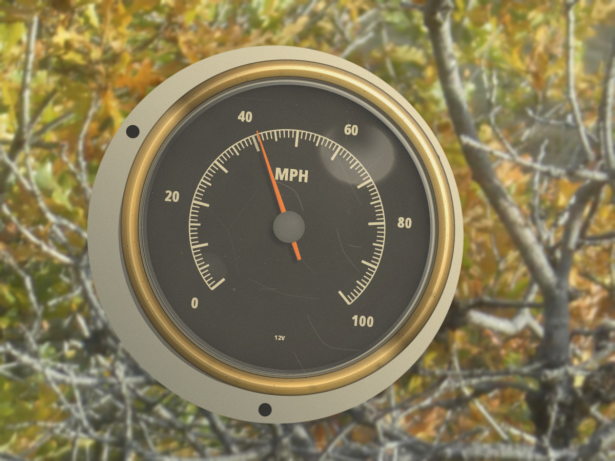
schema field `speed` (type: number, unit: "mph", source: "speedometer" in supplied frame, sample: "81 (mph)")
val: 41 (mph)
